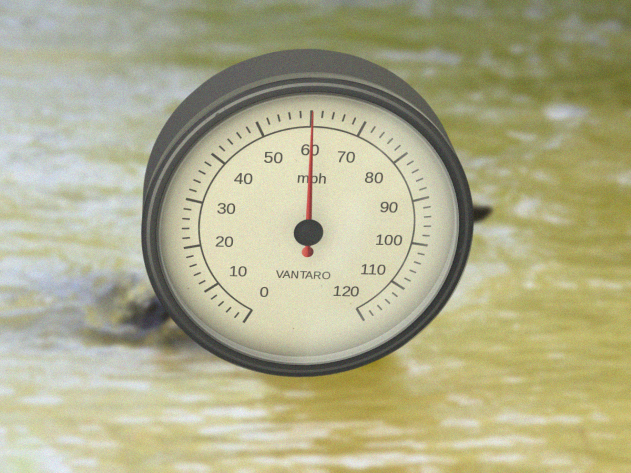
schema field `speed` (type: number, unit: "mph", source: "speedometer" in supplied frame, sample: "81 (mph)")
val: 60 (mph)
